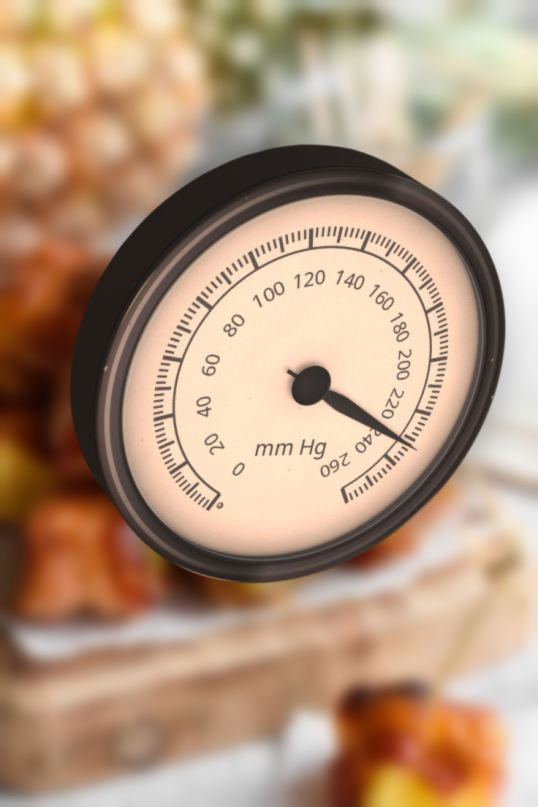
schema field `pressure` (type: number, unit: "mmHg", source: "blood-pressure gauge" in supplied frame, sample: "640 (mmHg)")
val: 232 (mmHg)
